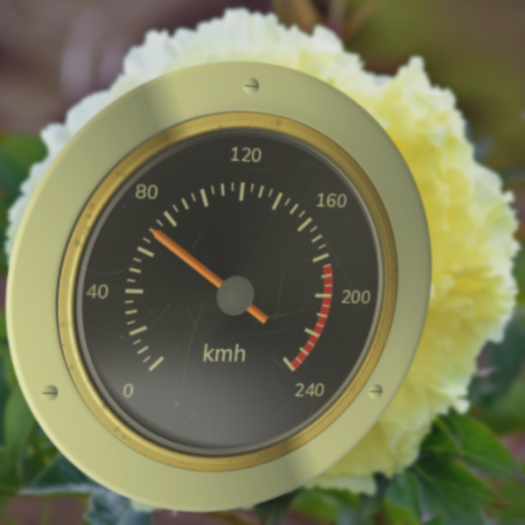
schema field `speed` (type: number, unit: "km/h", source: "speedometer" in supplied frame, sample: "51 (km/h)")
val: 70 (km/h)
